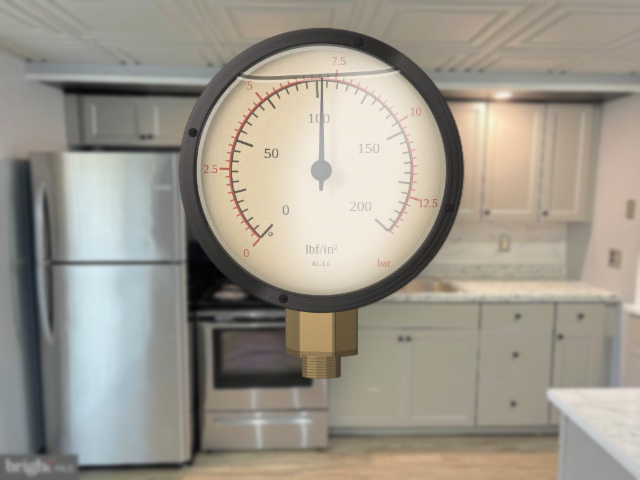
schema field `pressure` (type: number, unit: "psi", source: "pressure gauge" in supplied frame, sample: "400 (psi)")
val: 102.5 (psi)
